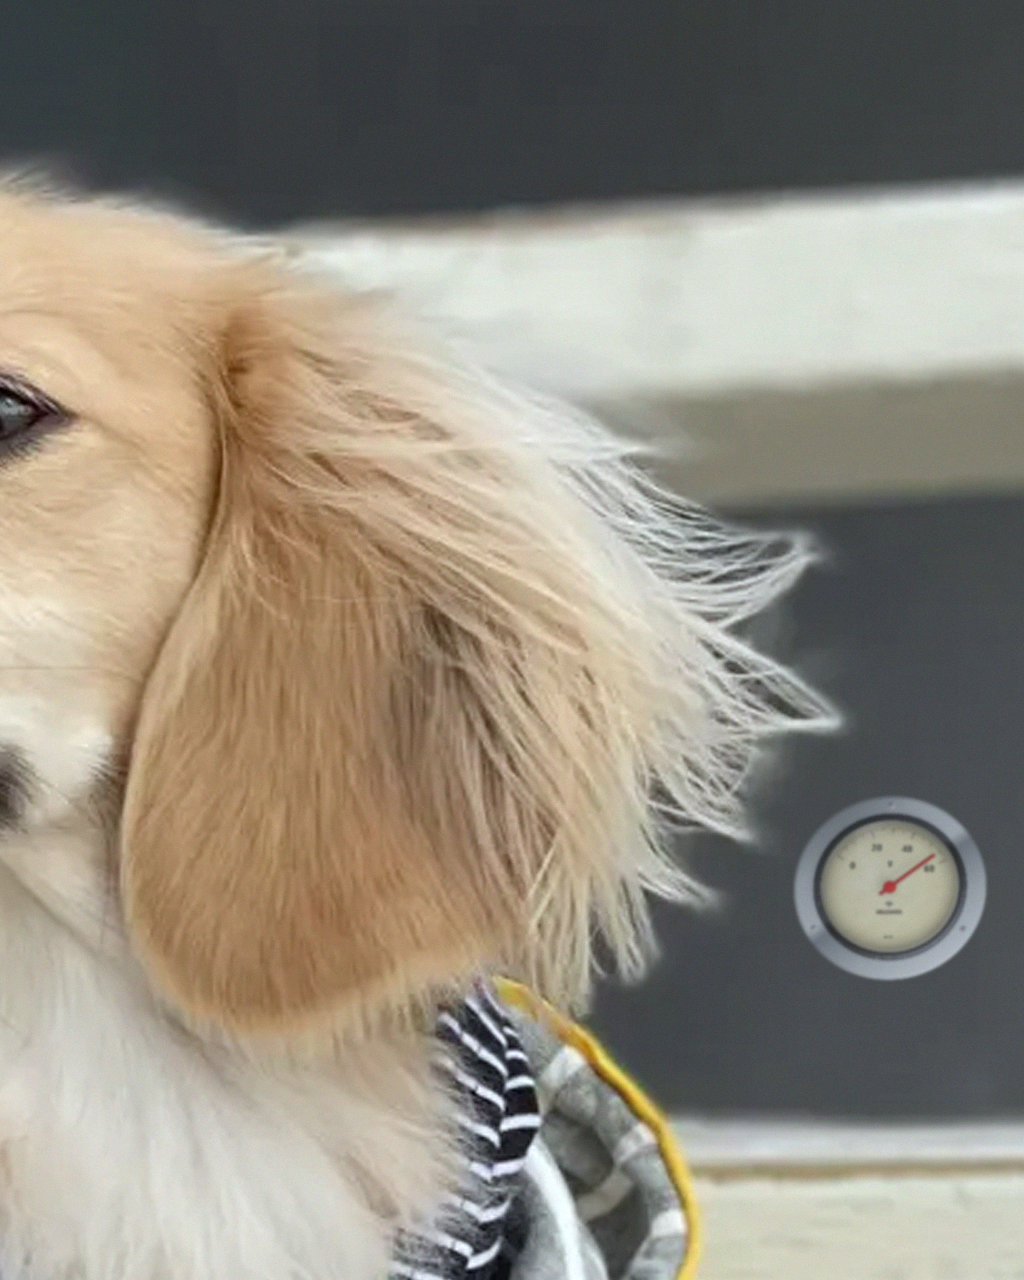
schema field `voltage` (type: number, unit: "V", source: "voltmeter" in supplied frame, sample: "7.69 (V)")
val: 55 (V)
